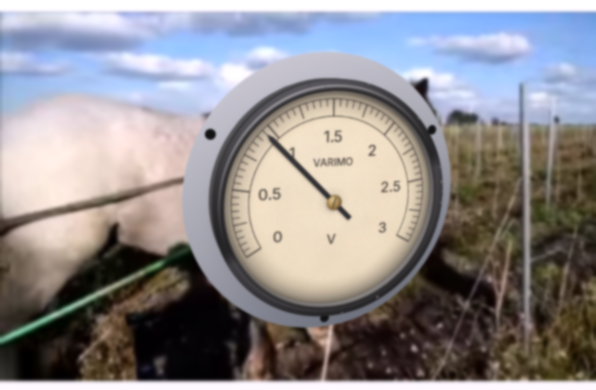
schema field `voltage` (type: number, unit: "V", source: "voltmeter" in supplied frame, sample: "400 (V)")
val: 0.95 (V)
